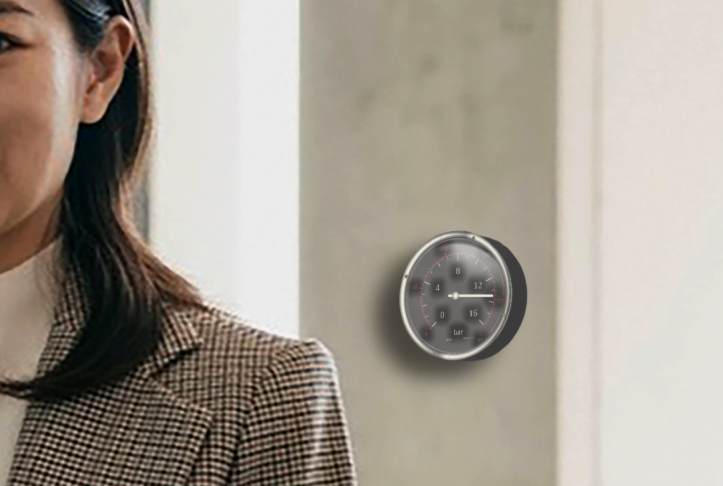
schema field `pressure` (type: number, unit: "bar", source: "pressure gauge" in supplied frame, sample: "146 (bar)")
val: 13.5 (bar)
